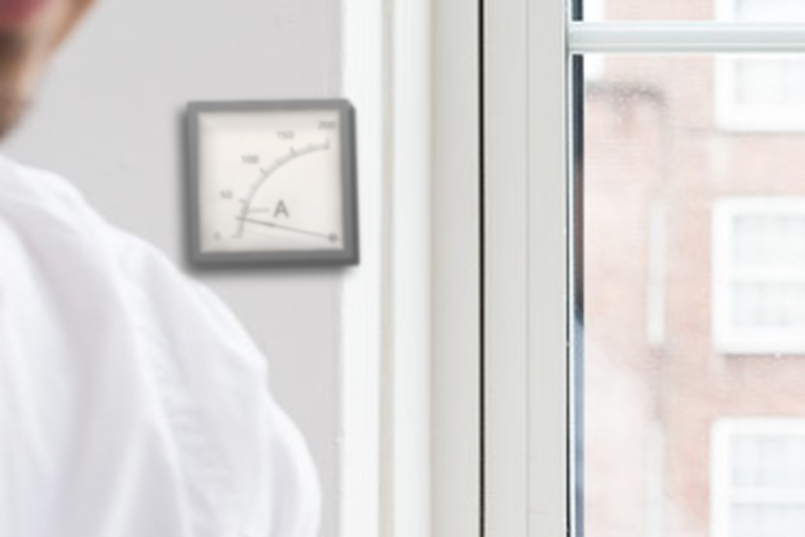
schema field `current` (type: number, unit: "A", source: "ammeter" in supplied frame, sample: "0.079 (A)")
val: 25 (A)
